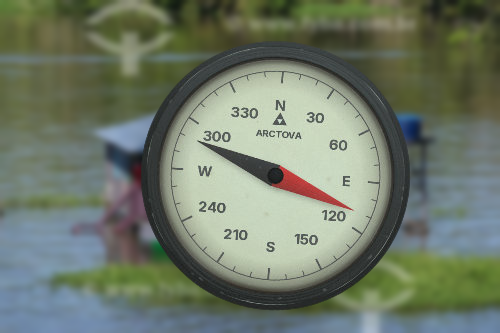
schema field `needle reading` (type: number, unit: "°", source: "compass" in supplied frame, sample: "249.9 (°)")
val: 110 (°)
